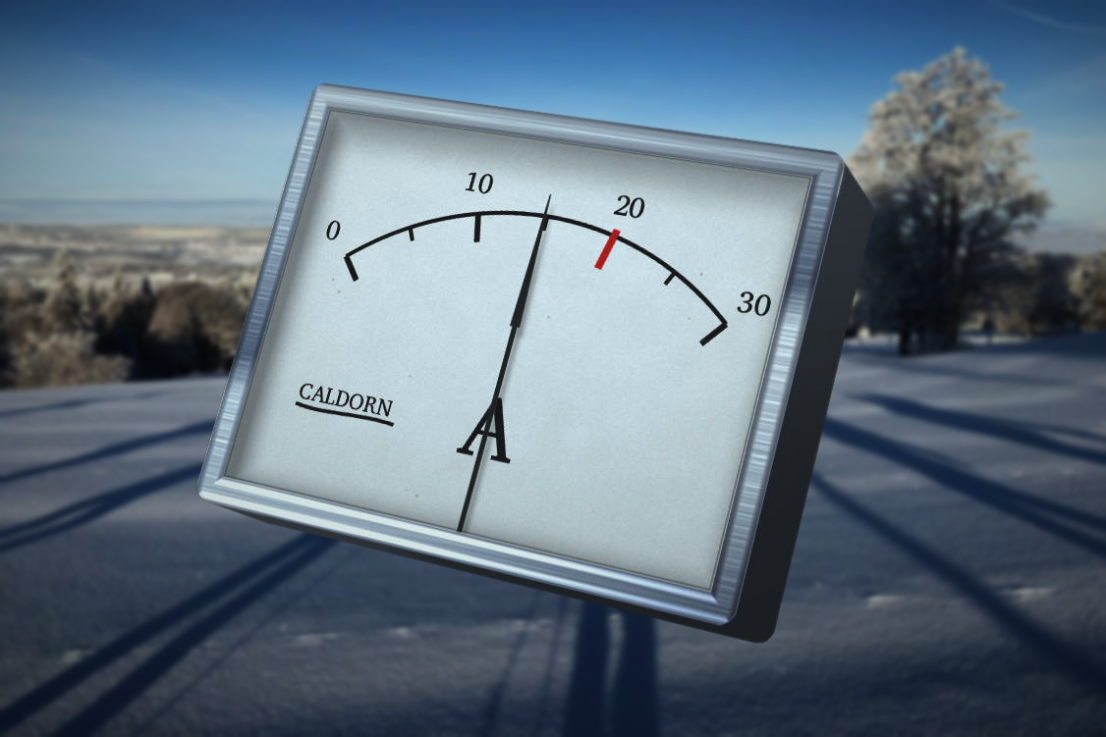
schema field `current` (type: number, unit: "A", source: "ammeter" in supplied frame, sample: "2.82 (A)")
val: 15 (A)
